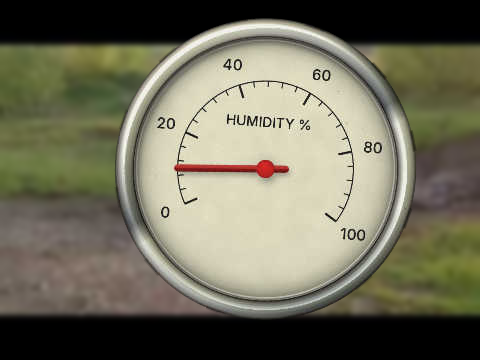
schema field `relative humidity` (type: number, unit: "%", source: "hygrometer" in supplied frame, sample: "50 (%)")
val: 10 (%)
